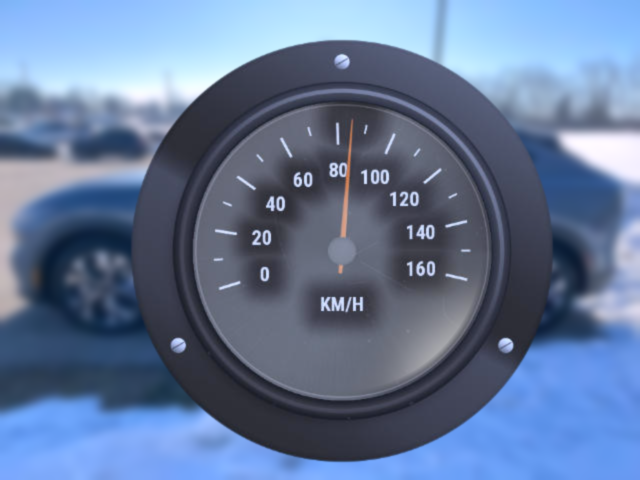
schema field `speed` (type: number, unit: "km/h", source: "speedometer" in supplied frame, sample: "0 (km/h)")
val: 85 (km/h)
